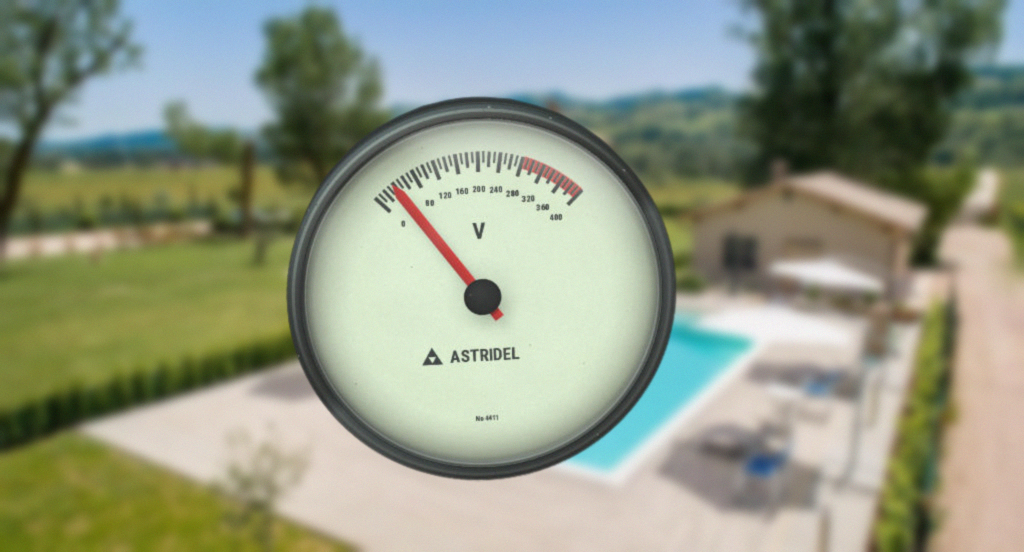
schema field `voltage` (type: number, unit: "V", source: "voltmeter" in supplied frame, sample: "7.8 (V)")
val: 40 (V)
